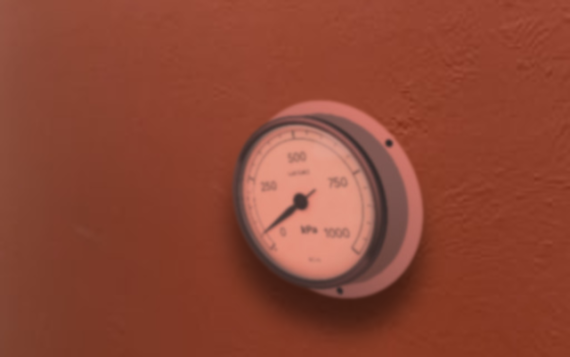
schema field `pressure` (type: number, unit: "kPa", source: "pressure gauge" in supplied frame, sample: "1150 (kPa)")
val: 50 (kPa)
